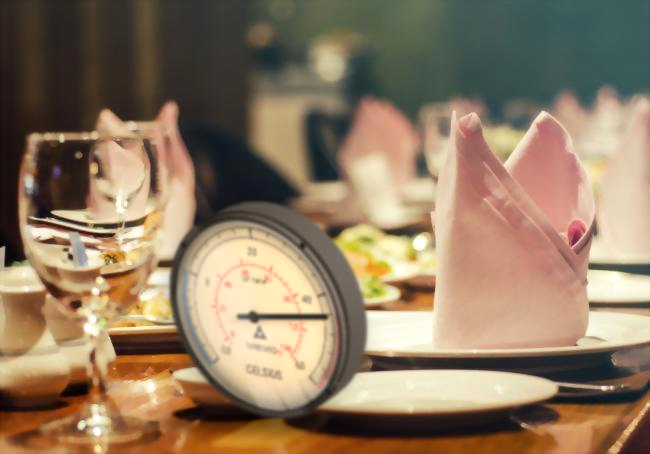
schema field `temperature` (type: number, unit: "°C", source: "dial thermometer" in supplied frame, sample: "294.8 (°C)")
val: 44 (°C)
